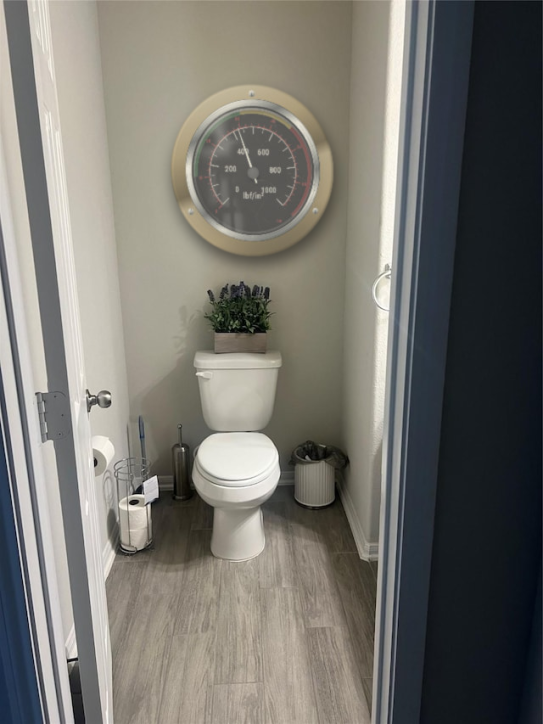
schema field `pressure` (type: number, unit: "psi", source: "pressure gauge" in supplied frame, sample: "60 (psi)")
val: 425 (psi)
